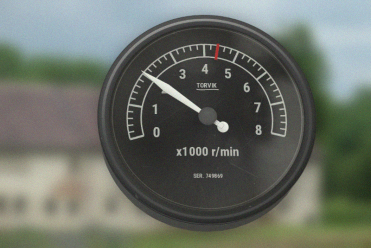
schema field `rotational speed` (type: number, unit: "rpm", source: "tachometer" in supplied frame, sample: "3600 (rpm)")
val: 2000 (rpm)
